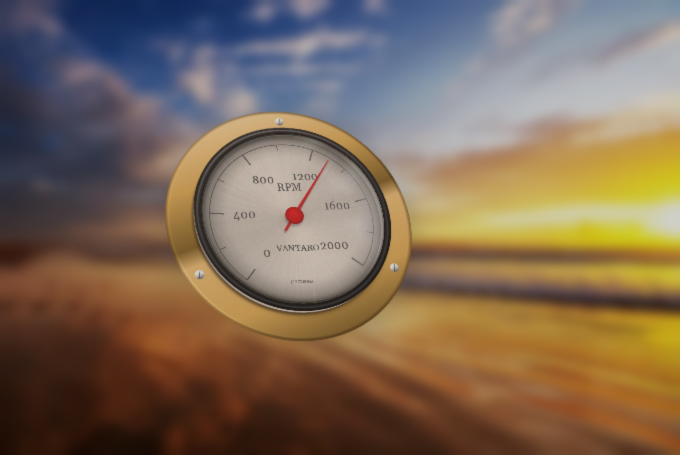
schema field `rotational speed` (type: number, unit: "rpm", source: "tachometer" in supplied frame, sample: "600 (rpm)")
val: 1300 (rpm)
